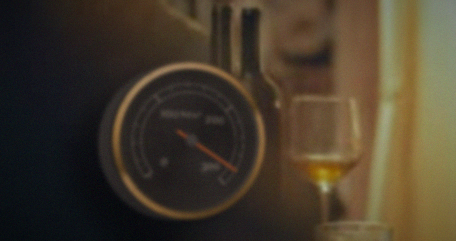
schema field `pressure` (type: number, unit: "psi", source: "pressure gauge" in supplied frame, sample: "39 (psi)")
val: 280 (psi)
